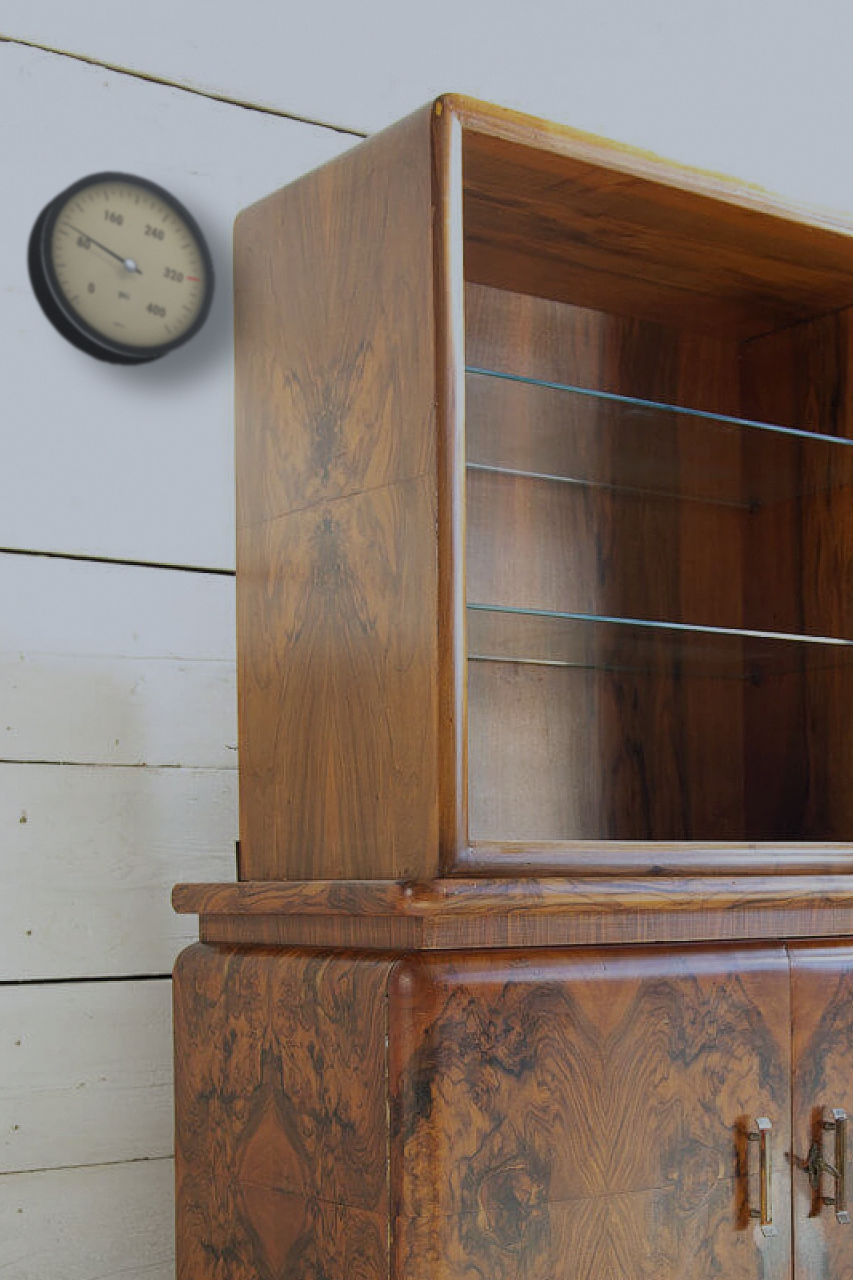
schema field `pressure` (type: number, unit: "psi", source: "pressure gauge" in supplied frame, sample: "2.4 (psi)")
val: 90 (psi)
